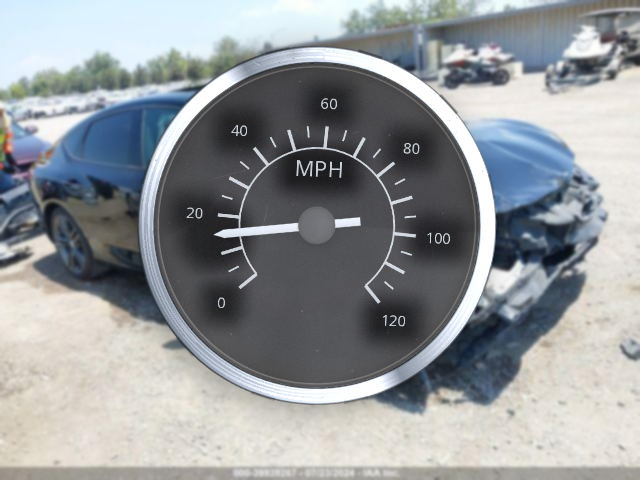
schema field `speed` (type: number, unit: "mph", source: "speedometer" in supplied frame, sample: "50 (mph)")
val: 15 (mph)
